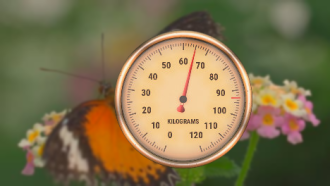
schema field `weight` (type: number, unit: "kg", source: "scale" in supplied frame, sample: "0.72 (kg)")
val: 65 (kg)
